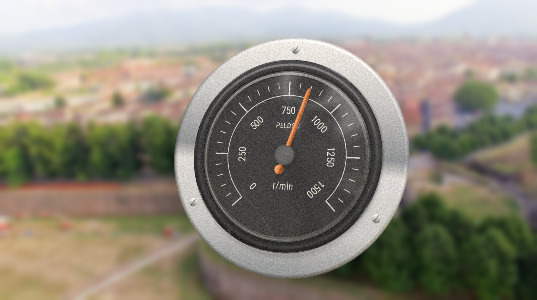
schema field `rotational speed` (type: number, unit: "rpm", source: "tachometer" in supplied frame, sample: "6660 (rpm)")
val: 850 (rpm)
